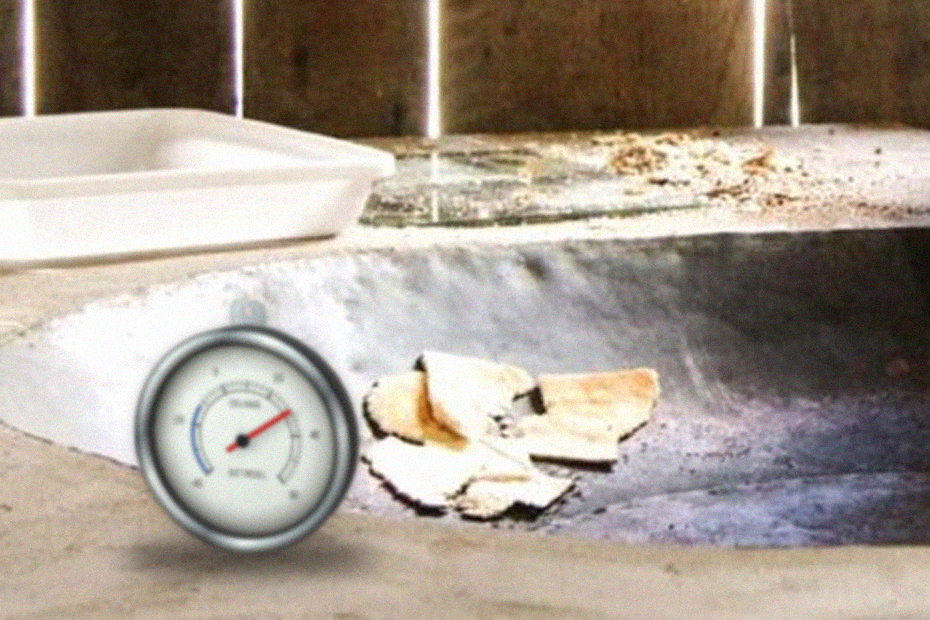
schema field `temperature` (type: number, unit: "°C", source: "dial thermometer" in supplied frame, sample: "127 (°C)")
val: 30 (°C)
